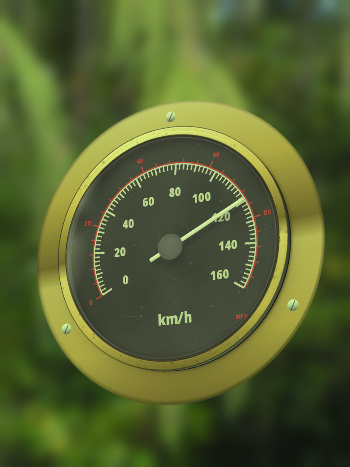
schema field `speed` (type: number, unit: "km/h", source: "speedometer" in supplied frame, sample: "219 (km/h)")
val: 120 (km/h)
